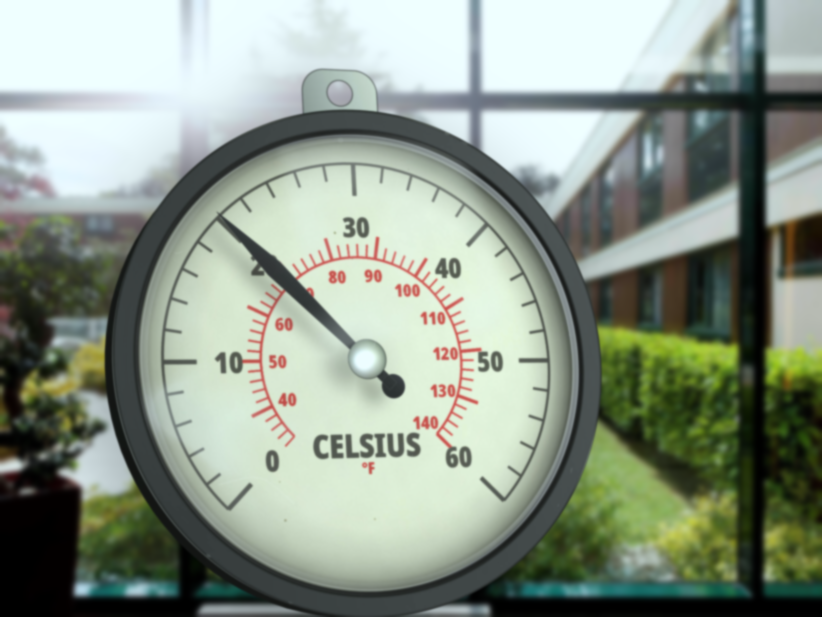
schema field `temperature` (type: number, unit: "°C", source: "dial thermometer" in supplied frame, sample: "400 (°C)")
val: 20 (°C)
